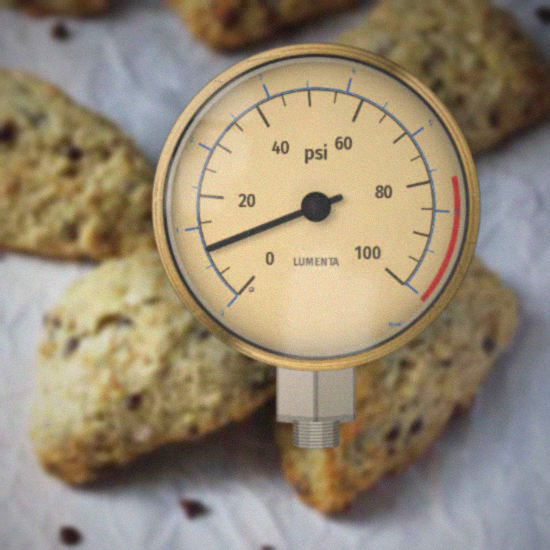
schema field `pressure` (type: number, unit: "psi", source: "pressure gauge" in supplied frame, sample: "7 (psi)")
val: 10 (psi)
